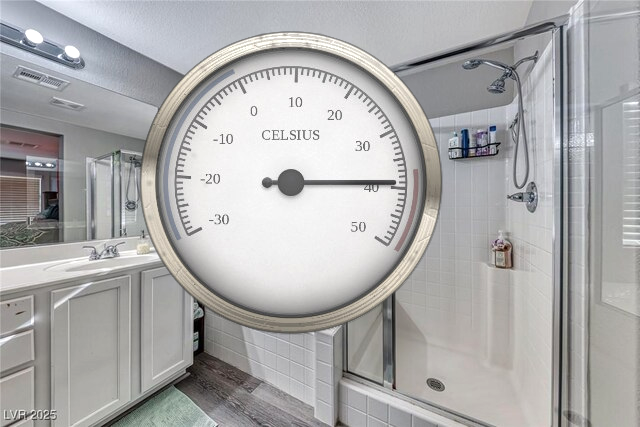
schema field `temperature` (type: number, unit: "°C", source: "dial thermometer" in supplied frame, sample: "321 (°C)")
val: 39 (°C)
